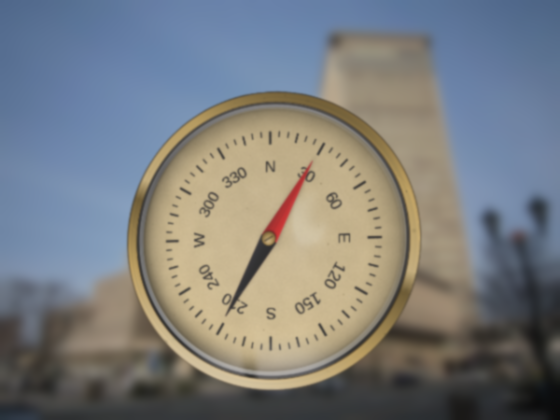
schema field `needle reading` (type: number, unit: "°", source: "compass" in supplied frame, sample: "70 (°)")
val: 30 (°)
